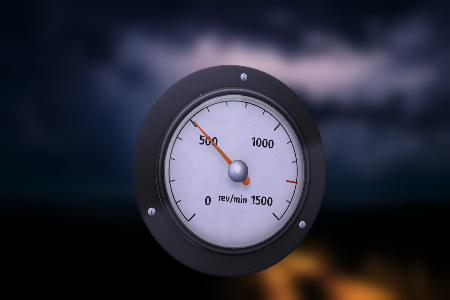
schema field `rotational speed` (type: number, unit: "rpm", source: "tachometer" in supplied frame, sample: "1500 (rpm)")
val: 500 (rpm)
